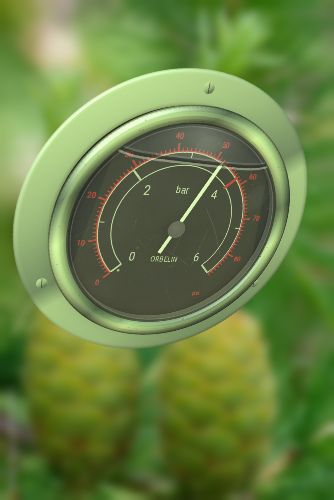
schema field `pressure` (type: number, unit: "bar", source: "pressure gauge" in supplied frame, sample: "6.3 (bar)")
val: 3.5 (bar)
